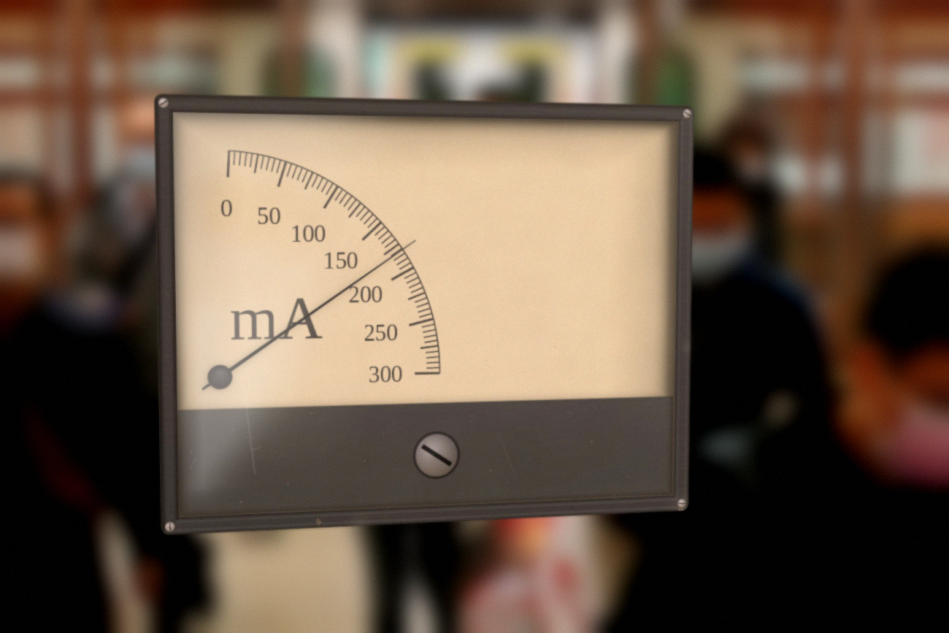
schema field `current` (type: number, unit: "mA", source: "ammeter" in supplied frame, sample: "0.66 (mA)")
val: 180 (mA)
